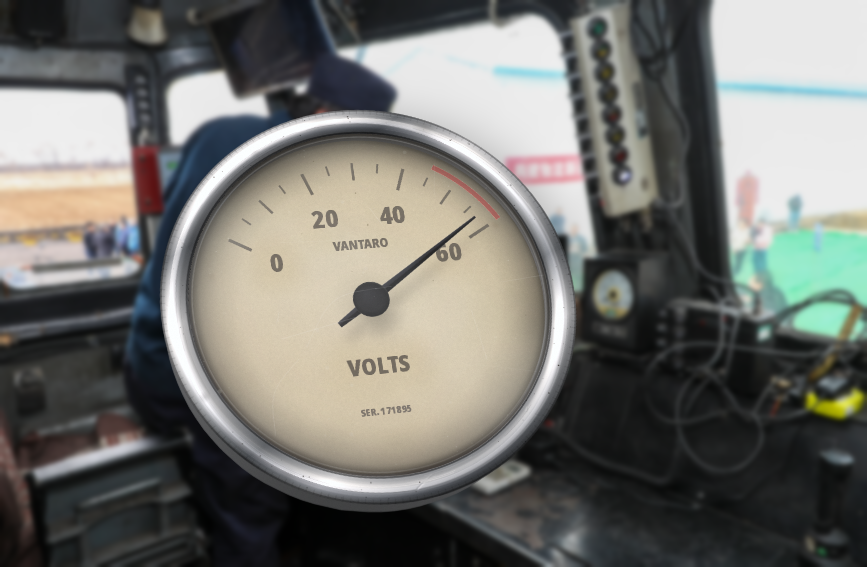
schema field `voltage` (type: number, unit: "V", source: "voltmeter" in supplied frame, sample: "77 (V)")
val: 57.5 (V)
